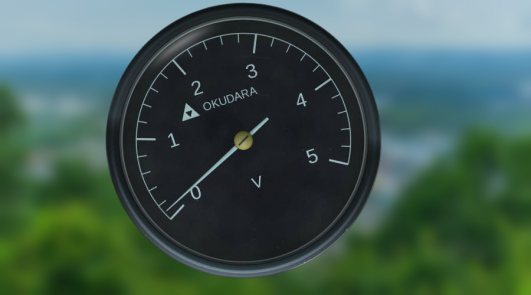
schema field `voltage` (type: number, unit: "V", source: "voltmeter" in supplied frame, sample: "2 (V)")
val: 0.1 (V)
